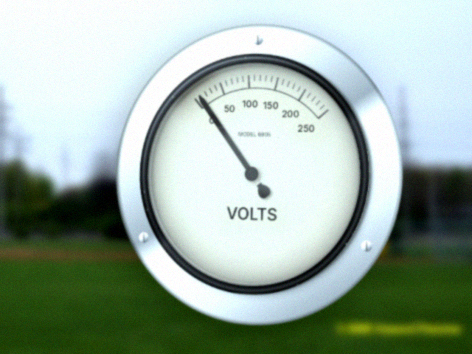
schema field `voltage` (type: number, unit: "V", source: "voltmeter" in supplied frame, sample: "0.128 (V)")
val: 10 (V)
